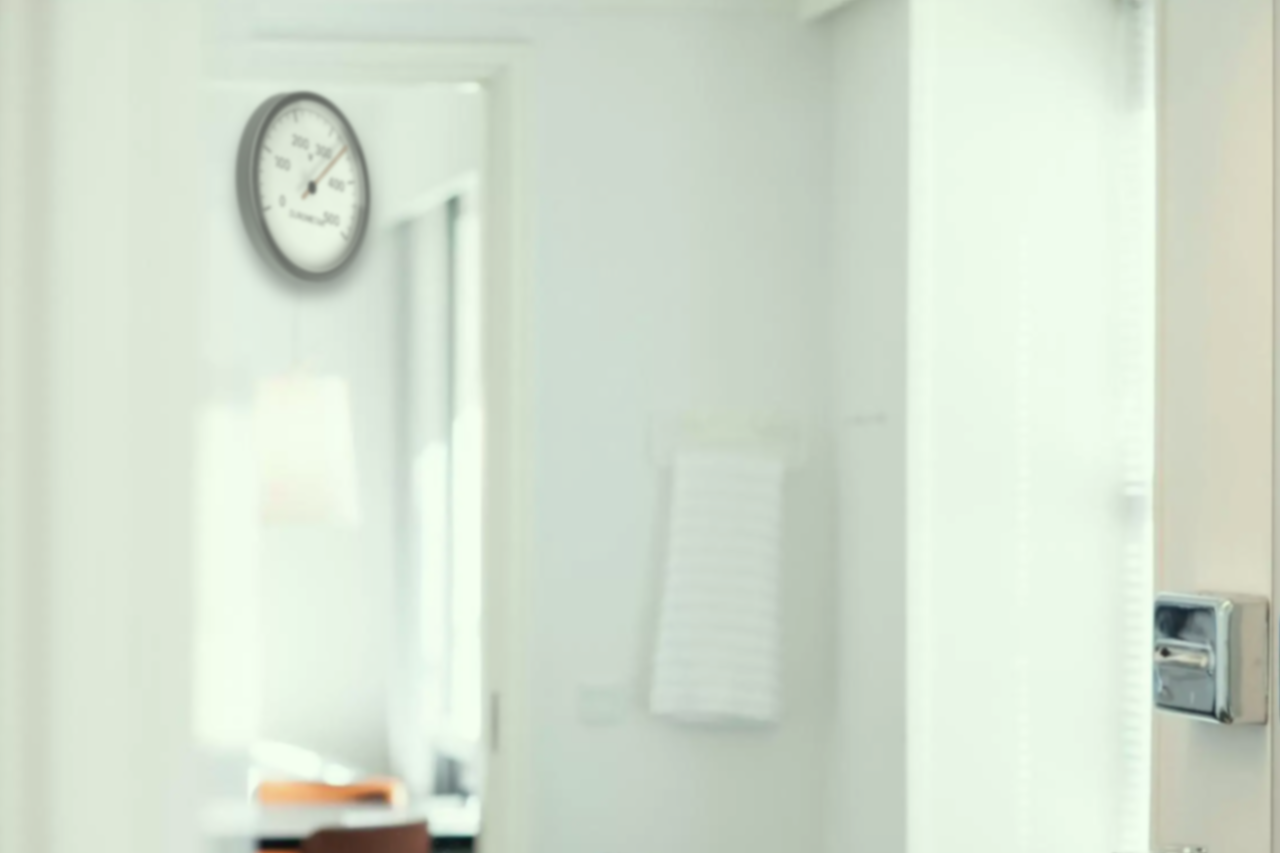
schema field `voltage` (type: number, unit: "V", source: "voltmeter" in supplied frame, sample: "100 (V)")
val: 340 (V)
